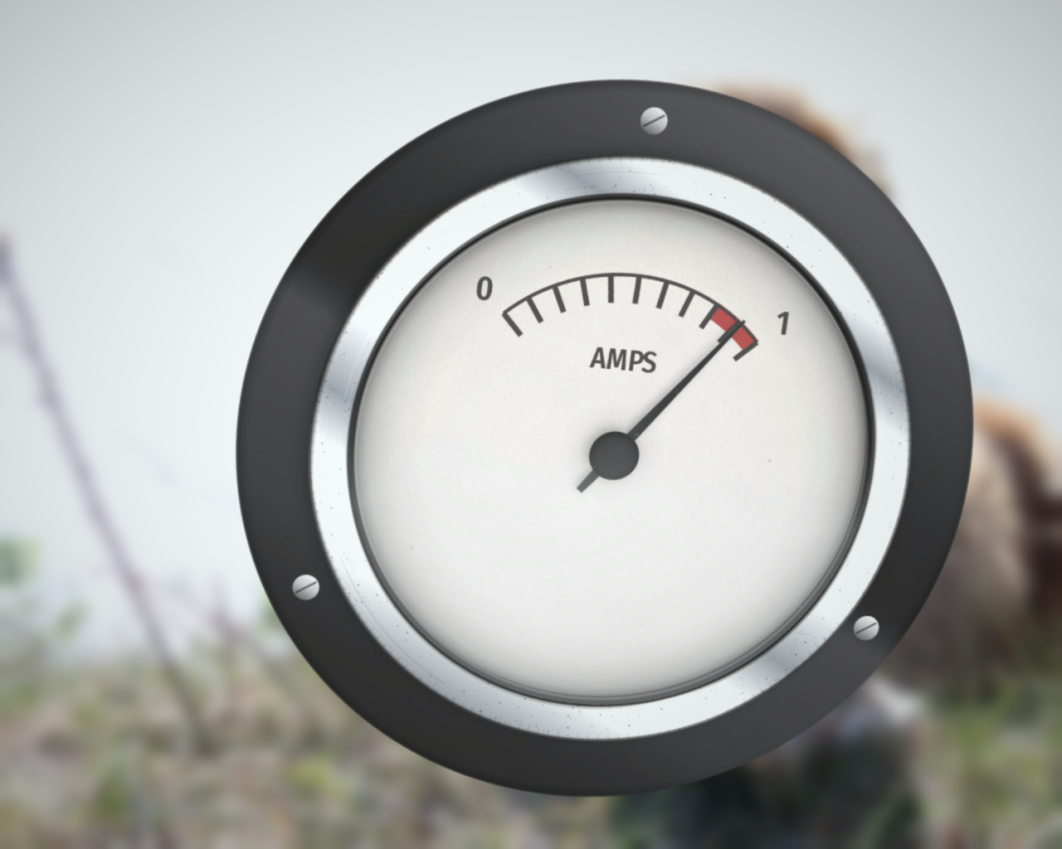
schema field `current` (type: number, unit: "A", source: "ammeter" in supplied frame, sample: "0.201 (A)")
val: 0.9 (A)
